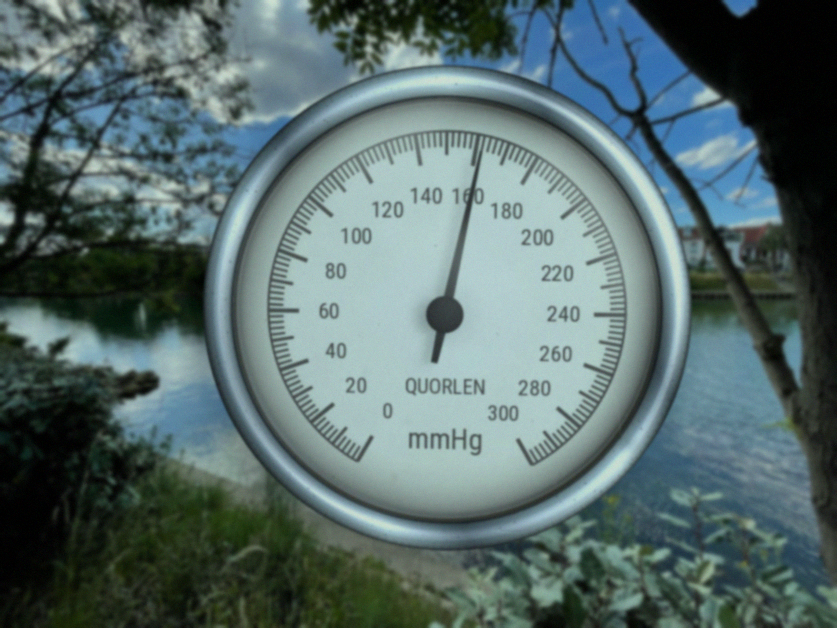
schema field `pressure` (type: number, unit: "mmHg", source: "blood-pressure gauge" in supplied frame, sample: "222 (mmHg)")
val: 162 (mmHg)
